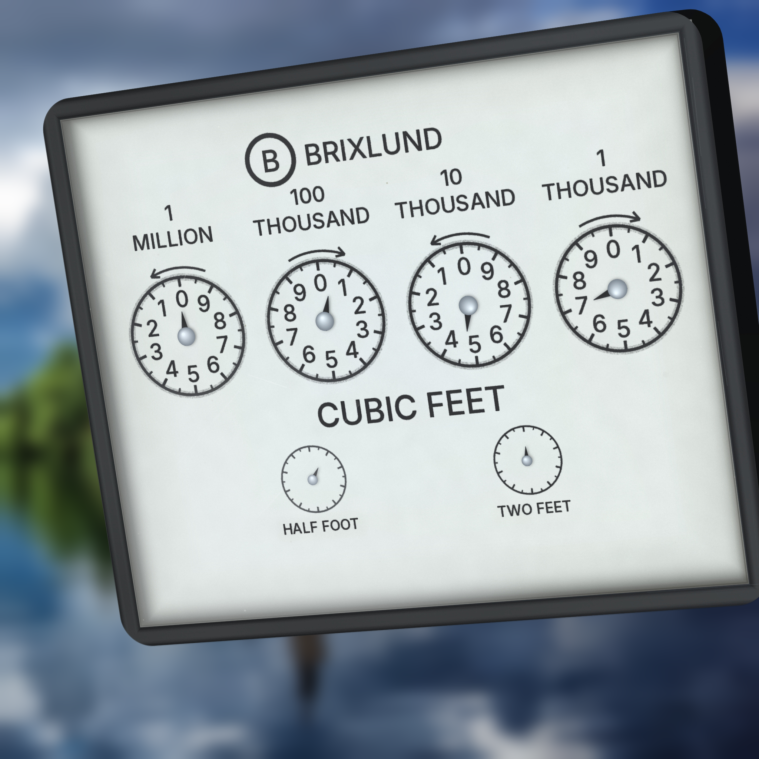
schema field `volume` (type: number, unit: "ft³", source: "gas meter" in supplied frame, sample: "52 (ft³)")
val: 4700 (ft³)
